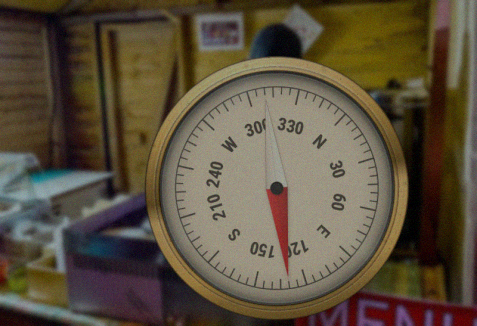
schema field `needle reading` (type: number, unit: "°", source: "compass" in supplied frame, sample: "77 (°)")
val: 130 (°)
